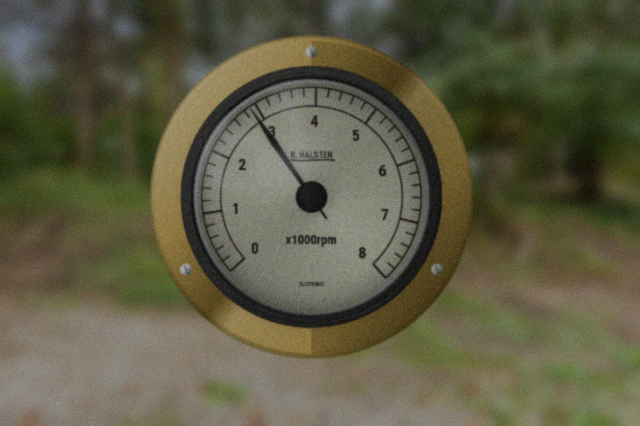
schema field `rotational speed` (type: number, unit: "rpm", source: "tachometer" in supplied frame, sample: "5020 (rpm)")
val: 2900 (rpm)
